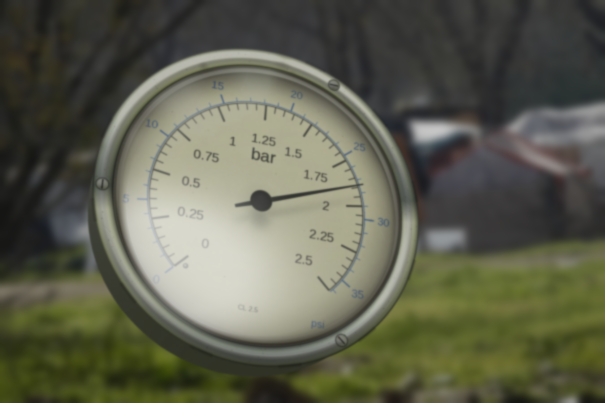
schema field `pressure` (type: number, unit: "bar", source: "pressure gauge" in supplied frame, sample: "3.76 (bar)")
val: 1.9 (bar)
